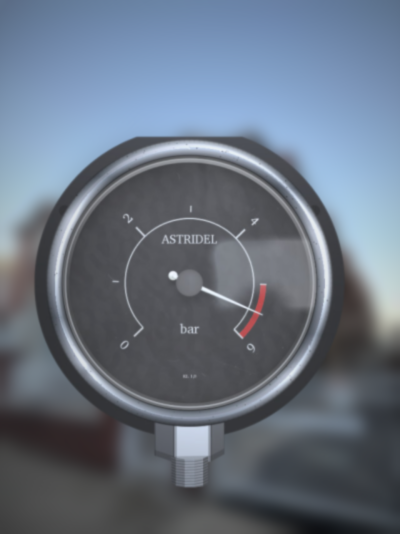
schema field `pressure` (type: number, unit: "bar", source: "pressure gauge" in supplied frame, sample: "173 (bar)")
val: 5.5 (bar)
